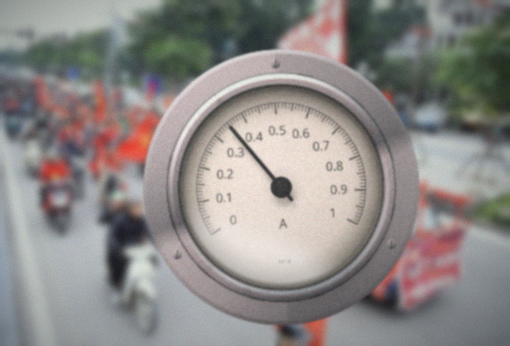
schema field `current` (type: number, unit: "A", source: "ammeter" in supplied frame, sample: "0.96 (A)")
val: 0.35 (A)
